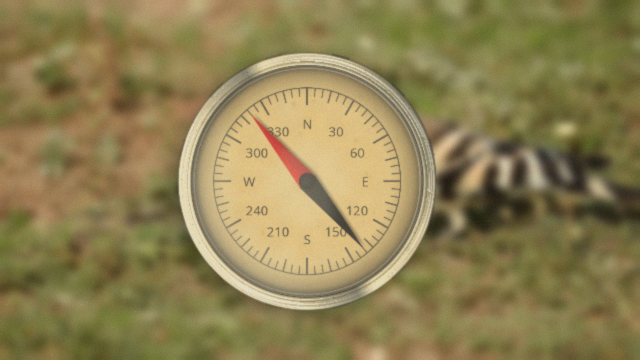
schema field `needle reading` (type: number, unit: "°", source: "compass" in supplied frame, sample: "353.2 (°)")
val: 320 (°)
